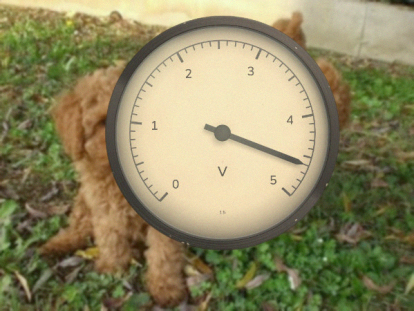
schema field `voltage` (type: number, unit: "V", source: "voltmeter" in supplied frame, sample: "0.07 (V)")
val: 4.6 (V)
